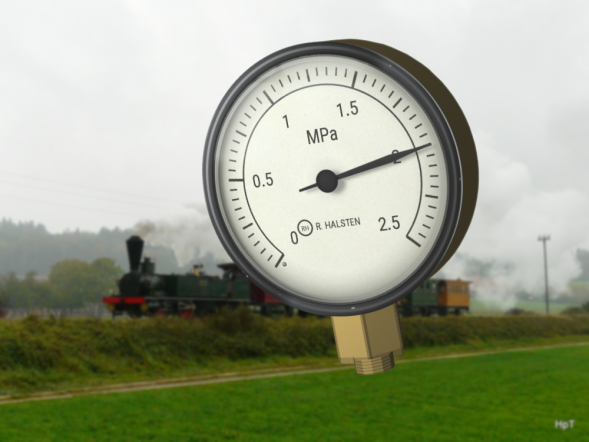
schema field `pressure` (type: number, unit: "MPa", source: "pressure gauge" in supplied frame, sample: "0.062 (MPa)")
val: 2 (MPa)
